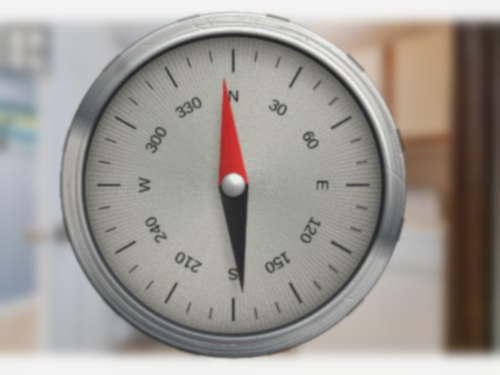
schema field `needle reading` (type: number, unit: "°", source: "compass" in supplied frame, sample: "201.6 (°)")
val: 355 (°)
